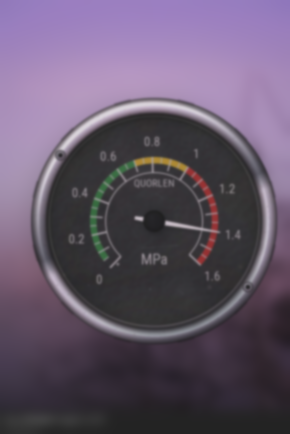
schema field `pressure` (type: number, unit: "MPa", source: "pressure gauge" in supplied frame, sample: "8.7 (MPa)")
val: 1.4 (MPa)
